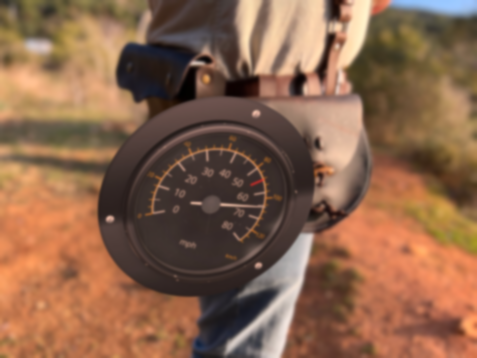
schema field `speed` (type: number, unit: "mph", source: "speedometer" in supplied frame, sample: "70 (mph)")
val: 65 (mph)
